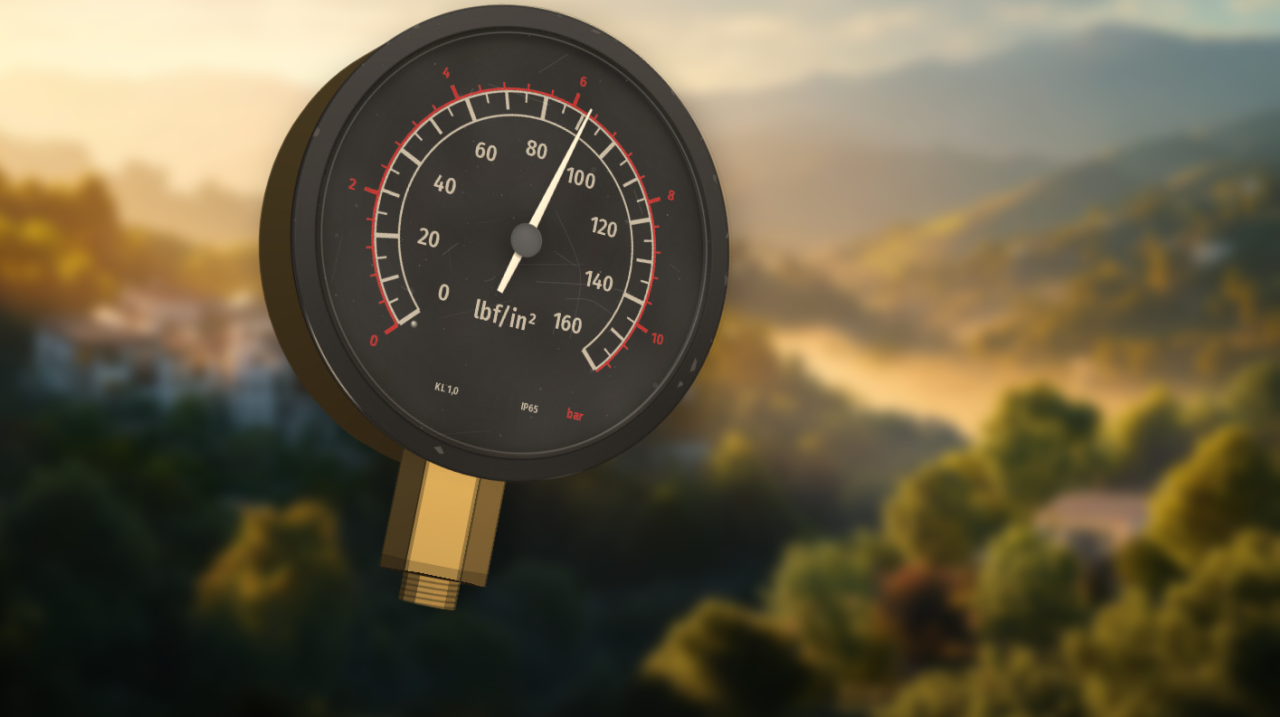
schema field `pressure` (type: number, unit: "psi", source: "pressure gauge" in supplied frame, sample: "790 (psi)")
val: 90 (psi)
